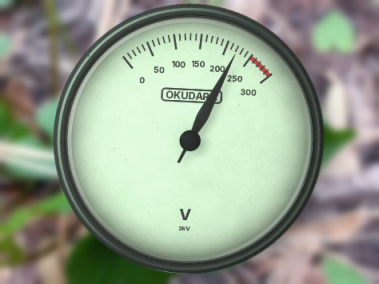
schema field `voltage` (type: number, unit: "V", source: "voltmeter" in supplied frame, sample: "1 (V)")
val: 220 (V)
